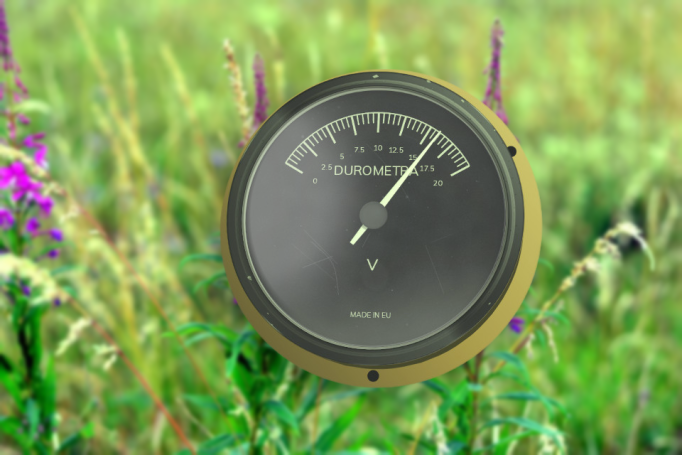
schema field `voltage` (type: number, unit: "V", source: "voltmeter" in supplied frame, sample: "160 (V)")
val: 16 (V)
